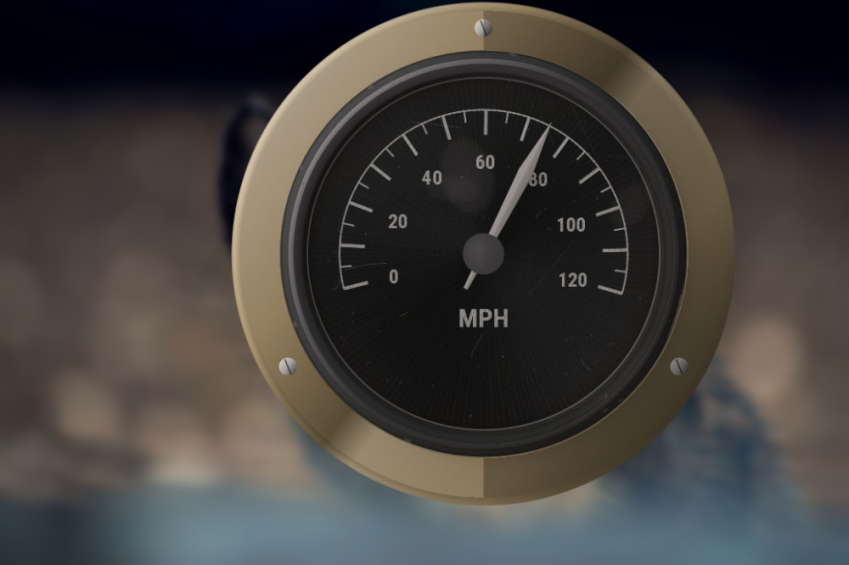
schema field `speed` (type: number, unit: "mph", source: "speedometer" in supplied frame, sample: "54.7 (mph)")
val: 75 (mph)
